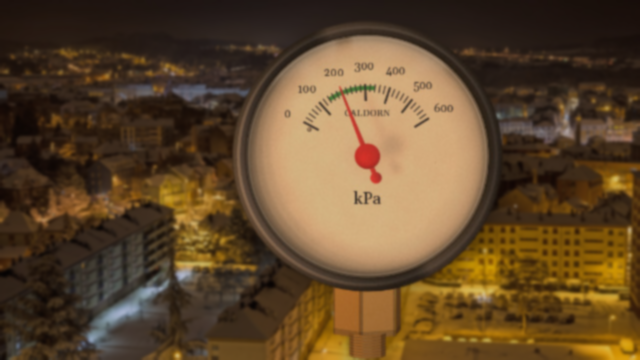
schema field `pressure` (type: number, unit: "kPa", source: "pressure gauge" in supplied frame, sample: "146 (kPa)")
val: 200 (kPa)
